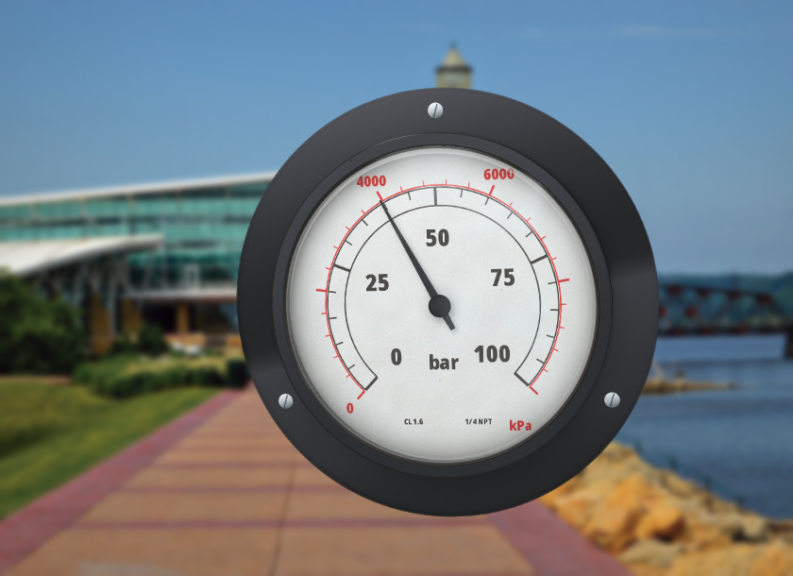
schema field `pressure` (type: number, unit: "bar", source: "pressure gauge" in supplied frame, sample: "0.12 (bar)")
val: 40 (bar)
